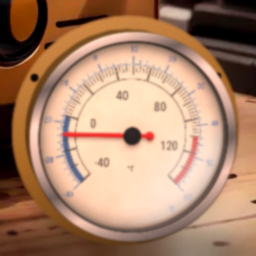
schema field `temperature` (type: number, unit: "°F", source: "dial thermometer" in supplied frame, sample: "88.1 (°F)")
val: -10 (°F)
